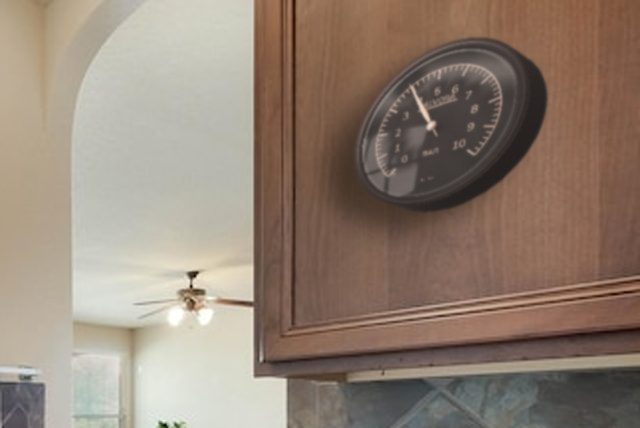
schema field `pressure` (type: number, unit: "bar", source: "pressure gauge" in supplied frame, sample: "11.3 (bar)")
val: 4 (bar)
